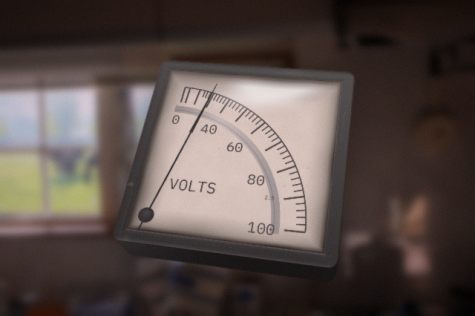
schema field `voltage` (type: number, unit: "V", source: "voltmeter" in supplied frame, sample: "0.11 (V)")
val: 30 (V)
